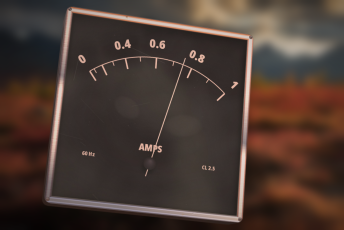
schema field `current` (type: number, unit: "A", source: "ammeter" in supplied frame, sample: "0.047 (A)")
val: 0.75 (A)
